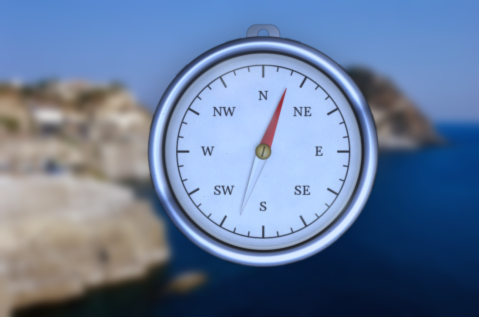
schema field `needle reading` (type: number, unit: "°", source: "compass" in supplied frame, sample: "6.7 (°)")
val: 20 (°)
